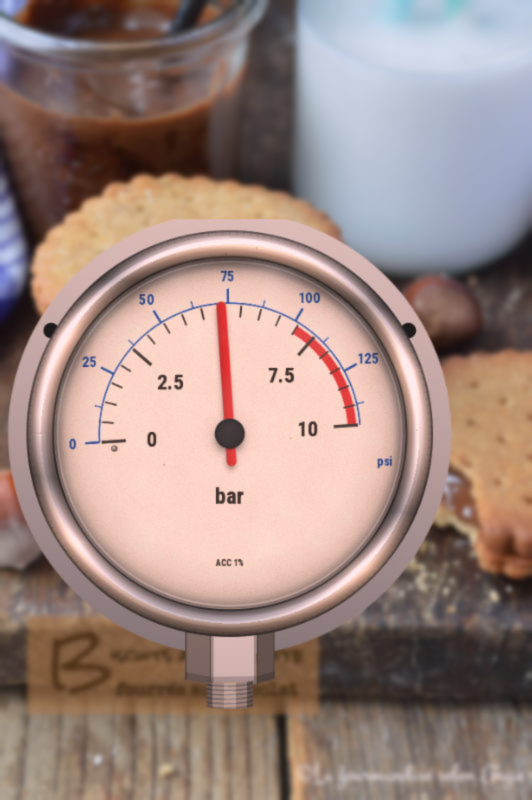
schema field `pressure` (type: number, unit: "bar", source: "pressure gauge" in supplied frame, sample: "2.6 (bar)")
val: 5 (bar)
